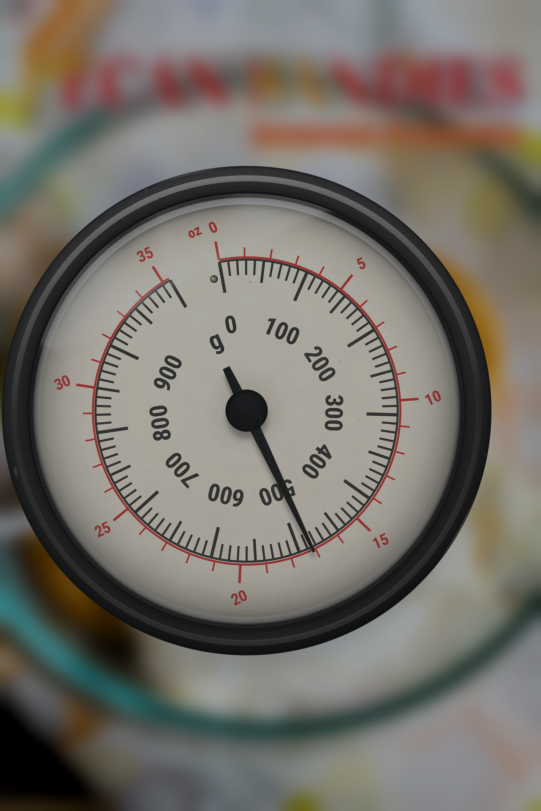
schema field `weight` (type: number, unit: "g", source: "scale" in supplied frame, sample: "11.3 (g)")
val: 485 (g)
